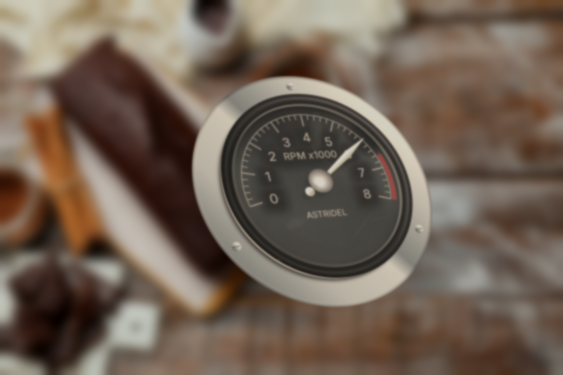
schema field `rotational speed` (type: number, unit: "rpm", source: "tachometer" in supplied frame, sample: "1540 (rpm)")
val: 6000 (rpm)
